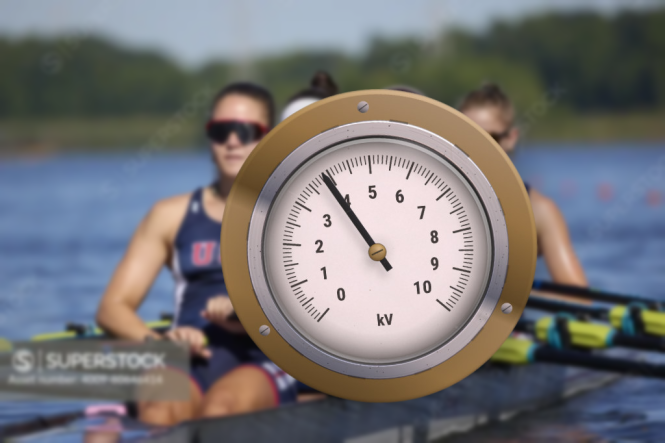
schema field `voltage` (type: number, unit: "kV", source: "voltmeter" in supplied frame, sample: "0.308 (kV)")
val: 3.9 (kV)
